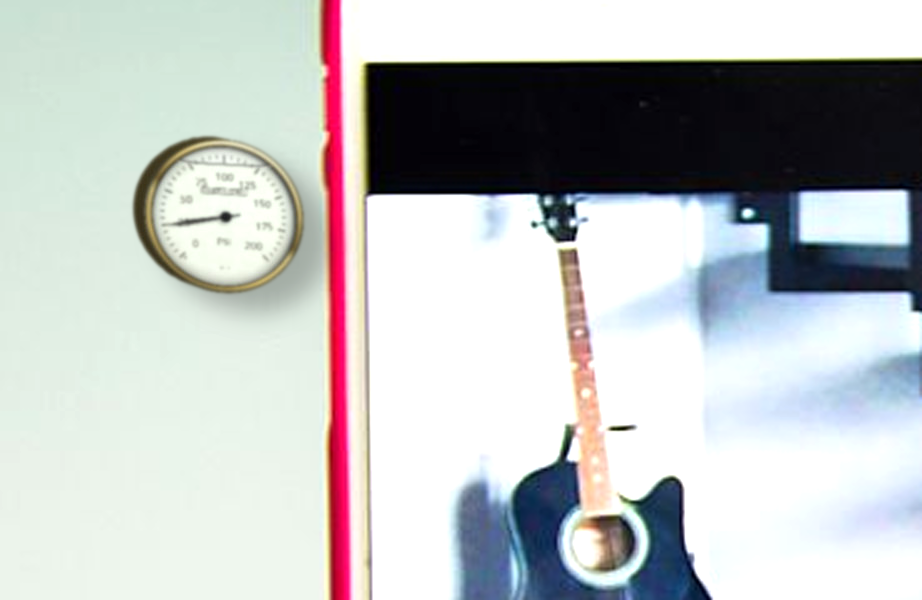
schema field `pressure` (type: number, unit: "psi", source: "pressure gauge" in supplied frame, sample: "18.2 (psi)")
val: 25 (psi)
